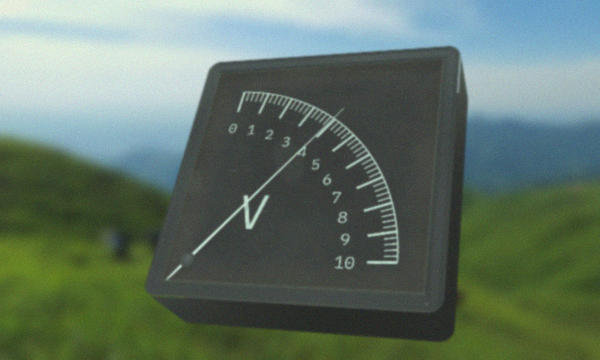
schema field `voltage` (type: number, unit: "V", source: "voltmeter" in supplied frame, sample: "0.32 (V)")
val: 4 (V)
